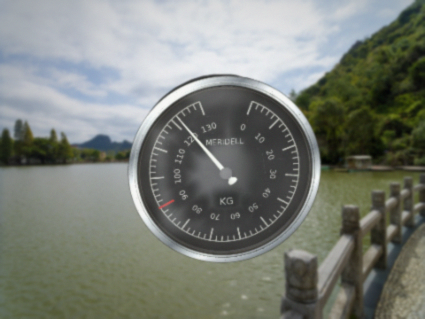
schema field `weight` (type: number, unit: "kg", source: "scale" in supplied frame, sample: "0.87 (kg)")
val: 122 (kg)
